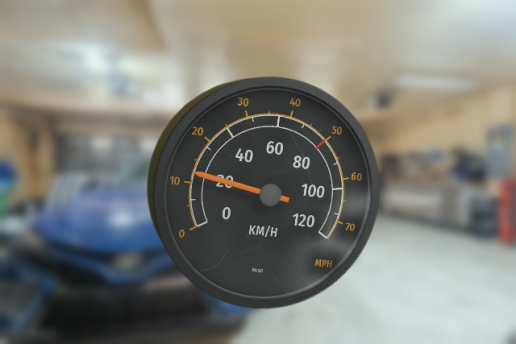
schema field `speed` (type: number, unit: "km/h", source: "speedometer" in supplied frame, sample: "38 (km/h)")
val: 20 (km/h)
